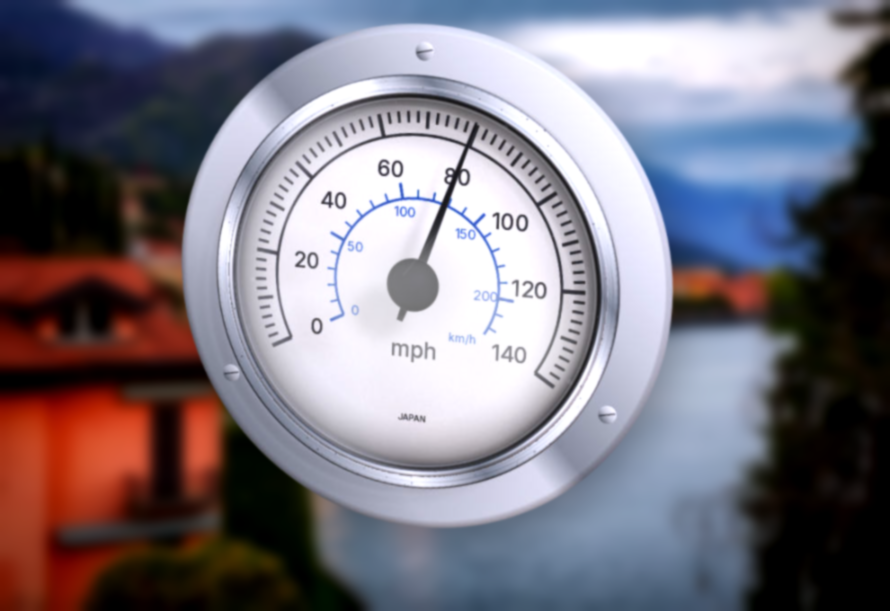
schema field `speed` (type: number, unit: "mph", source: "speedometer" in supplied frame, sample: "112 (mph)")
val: 80 (mph)
